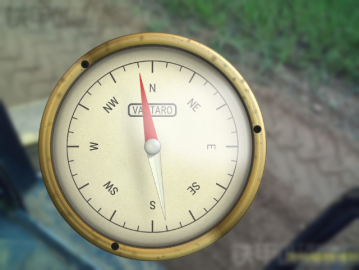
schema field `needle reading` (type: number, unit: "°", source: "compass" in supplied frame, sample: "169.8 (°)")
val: 350 (°)
